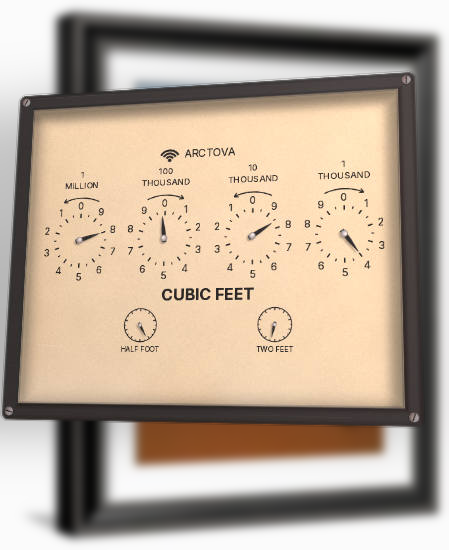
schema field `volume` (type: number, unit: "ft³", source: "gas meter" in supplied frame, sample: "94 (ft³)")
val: 798400 (ft³)
